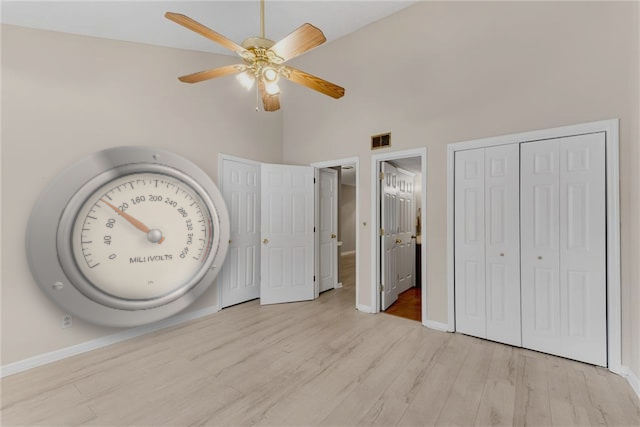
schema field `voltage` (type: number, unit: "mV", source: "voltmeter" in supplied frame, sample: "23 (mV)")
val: 110 (mV)
